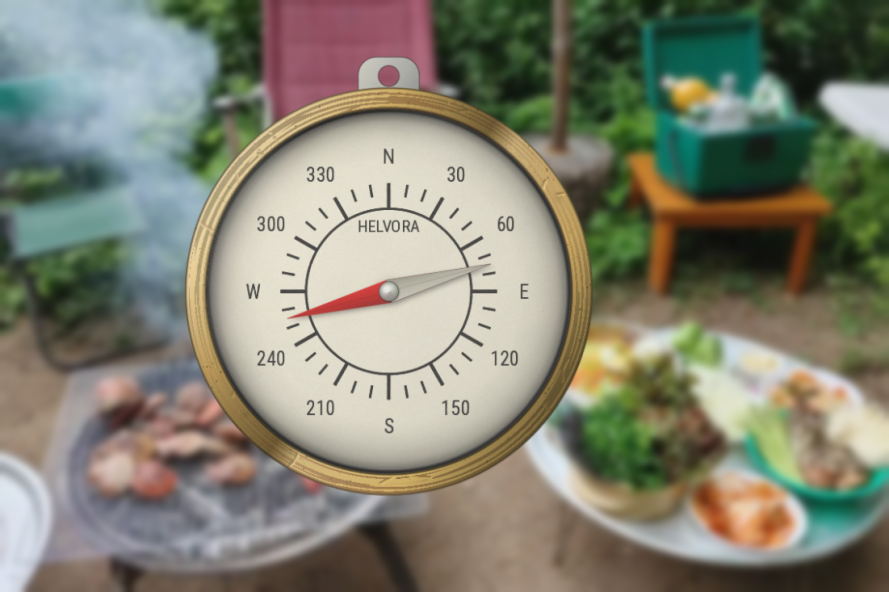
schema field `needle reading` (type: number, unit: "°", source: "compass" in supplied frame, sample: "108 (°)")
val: 255 (°)
